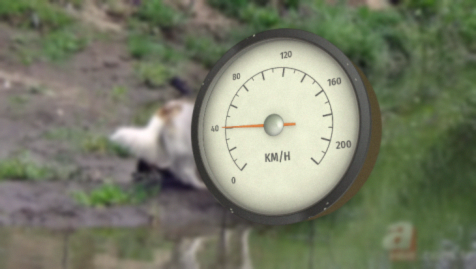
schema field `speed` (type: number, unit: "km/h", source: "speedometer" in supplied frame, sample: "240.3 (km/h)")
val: 40 (km/h)
